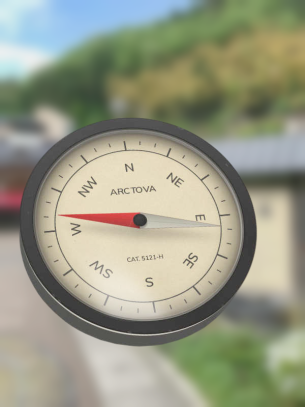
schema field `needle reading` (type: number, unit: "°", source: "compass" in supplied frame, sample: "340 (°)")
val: 280 (°)
